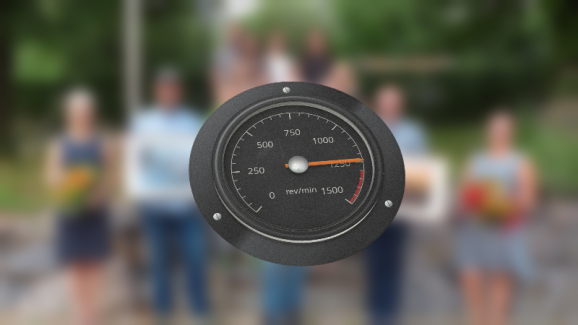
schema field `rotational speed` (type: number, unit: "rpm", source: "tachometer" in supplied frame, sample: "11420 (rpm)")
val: 1250 (rpm)
